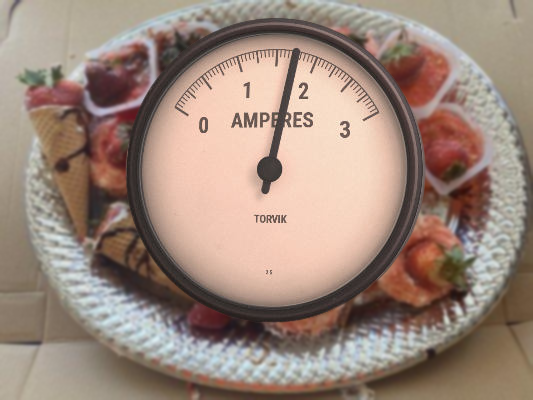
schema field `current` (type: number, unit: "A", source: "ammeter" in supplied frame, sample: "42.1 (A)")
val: 1.75 (A)
